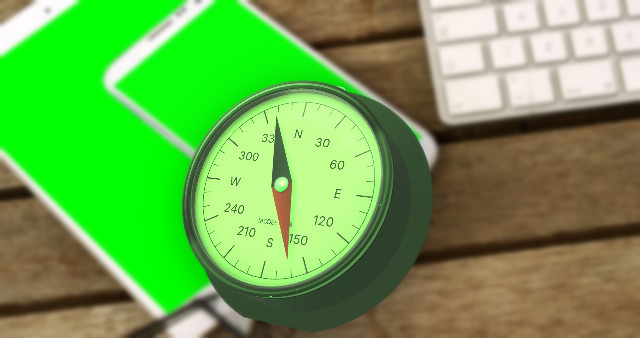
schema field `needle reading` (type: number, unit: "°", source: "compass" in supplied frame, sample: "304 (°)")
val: 160 (°)
